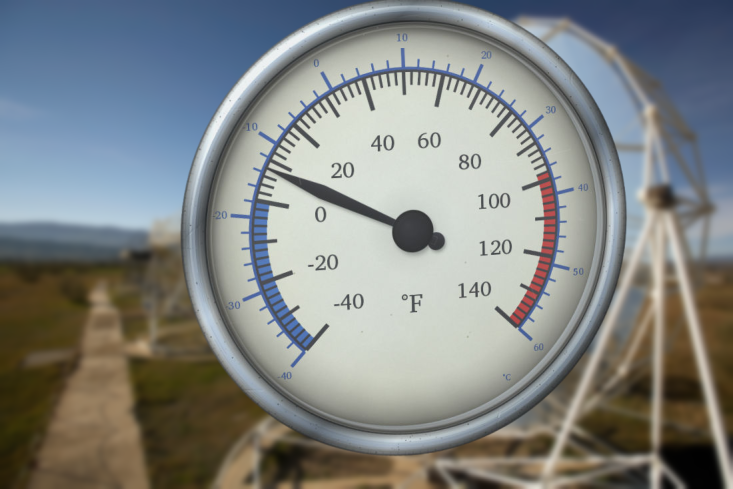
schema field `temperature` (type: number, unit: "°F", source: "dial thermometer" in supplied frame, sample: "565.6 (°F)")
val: 8 (°F)
